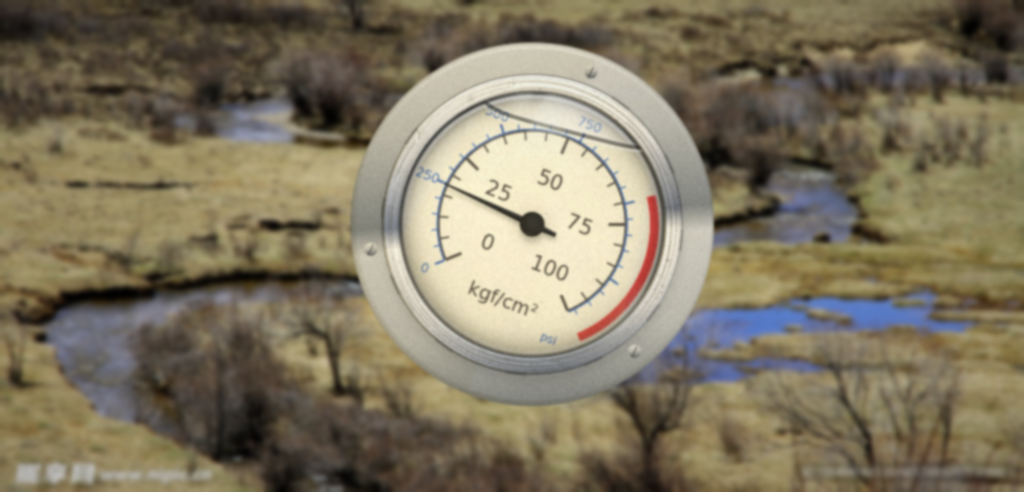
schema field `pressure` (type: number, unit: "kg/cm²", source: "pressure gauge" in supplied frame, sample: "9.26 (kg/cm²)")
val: 17.5 (kg/cm²)
